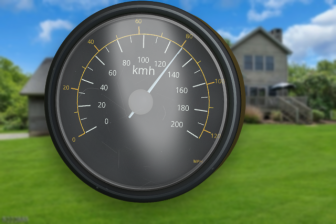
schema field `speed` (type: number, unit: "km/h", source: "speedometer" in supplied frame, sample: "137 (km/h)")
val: 130 (km/h)
